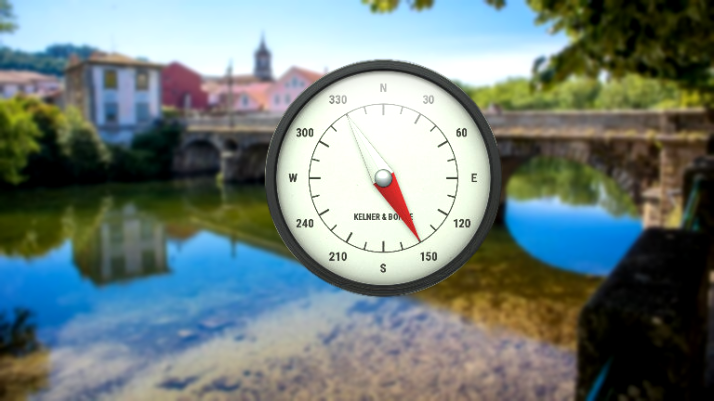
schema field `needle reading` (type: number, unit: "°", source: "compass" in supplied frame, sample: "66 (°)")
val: 150 (°)
